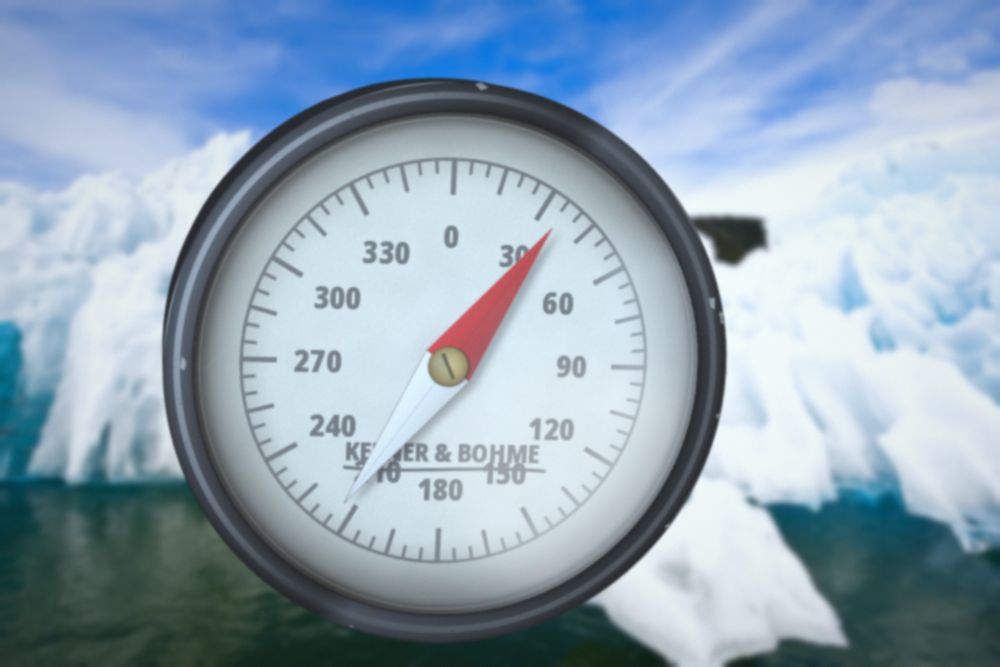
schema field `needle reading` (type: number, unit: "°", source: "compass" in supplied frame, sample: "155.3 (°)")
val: 35 (°)
